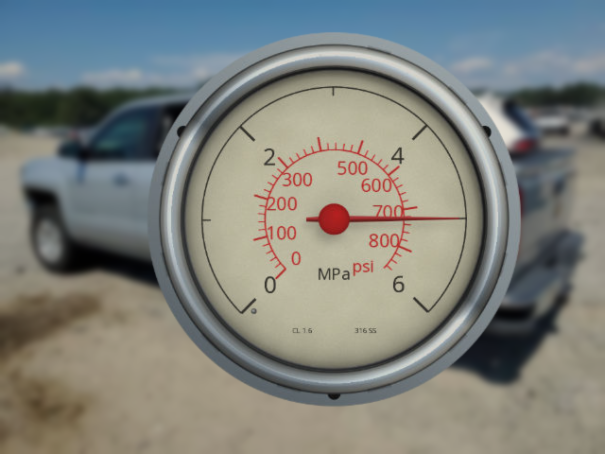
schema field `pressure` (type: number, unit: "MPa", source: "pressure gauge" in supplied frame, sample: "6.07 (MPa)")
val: 5 (MPa)
